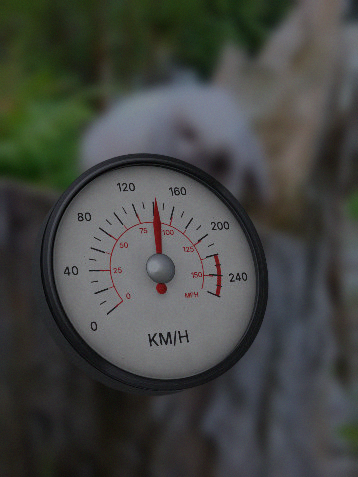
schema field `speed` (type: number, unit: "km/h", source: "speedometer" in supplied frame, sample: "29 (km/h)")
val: 140 (km/h)
